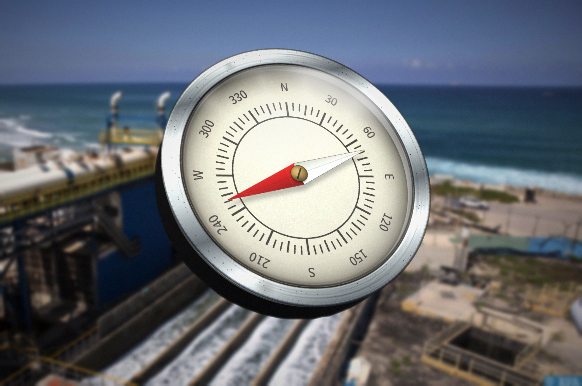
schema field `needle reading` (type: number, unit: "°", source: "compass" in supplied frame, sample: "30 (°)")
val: 250 (°)
